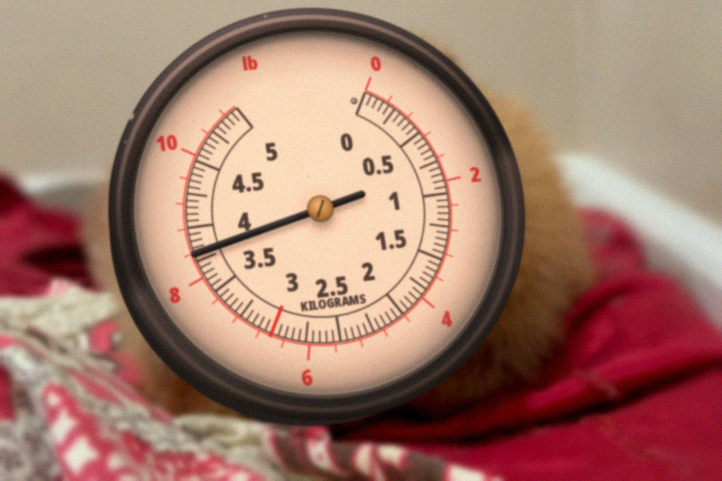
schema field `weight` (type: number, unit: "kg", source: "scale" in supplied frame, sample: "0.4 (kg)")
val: 3.8 (kg)
